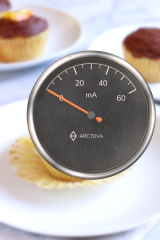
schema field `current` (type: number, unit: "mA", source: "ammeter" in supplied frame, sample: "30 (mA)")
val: 0 (mA)
